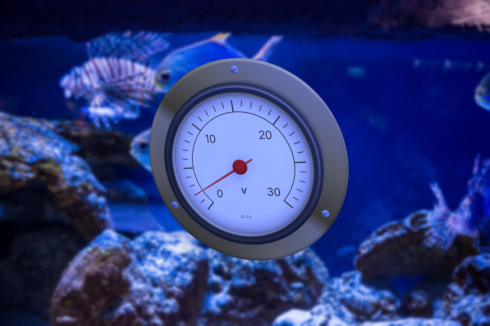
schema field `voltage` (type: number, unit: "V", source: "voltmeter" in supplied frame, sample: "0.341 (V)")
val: 2 (V)
